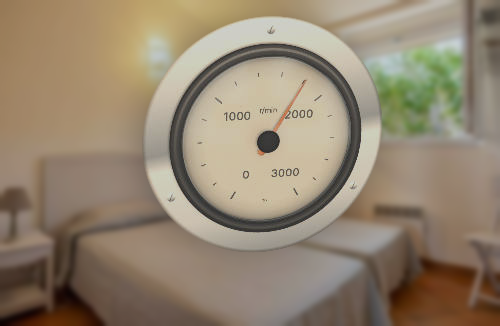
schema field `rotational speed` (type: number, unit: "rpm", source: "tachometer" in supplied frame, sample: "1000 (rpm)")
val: 1800 (rpm)
